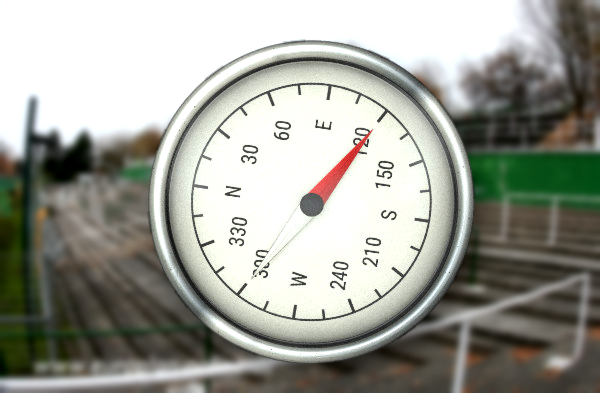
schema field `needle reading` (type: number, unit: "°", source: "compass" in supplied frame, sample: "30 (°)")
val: 120 (°)
